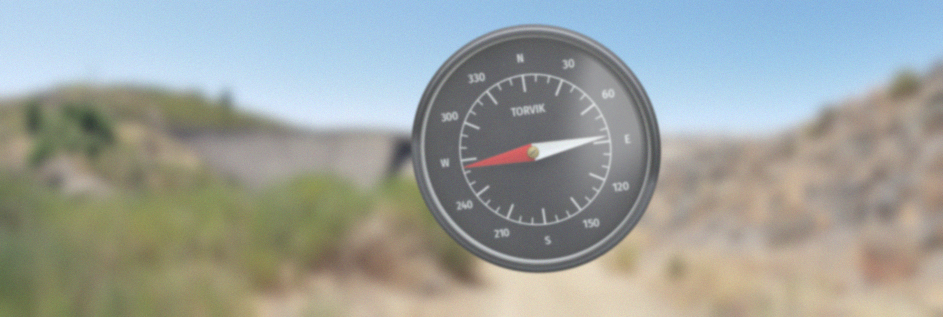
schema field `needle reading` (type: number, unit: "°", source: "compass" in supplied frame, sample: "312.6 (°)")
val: 265 (°)
